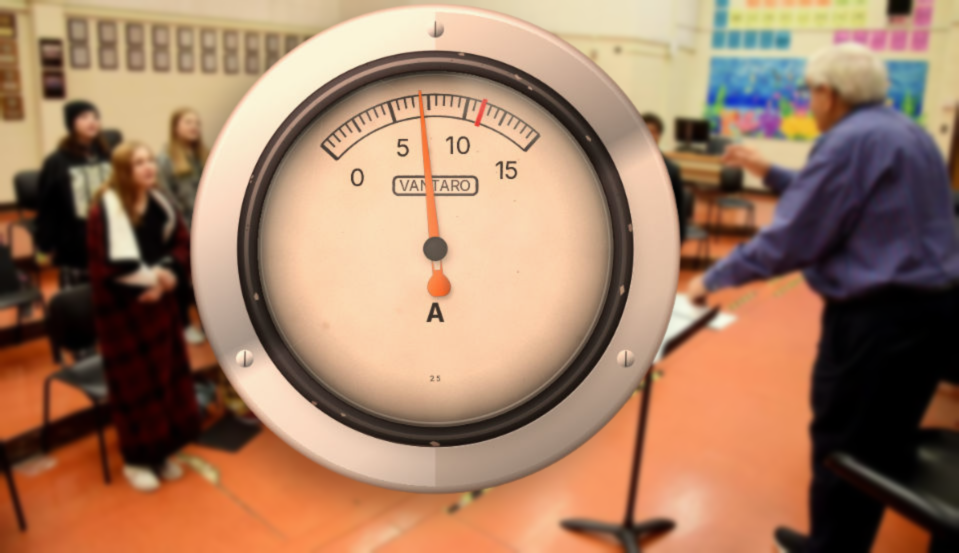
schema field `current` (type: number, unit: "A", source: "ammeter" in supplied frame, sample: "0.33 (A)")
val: 7 (A)
